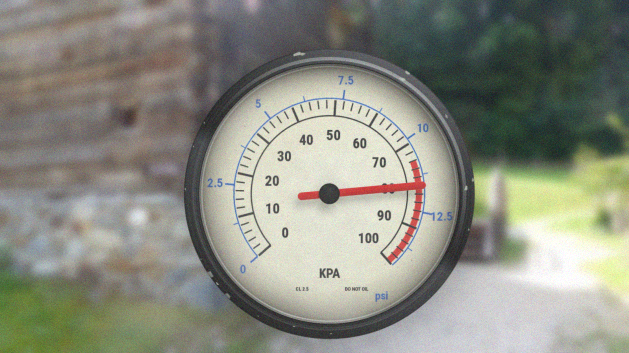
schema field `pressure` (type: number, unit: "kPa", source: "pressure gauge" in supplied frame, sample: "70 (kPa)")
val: 80 (kPa)
